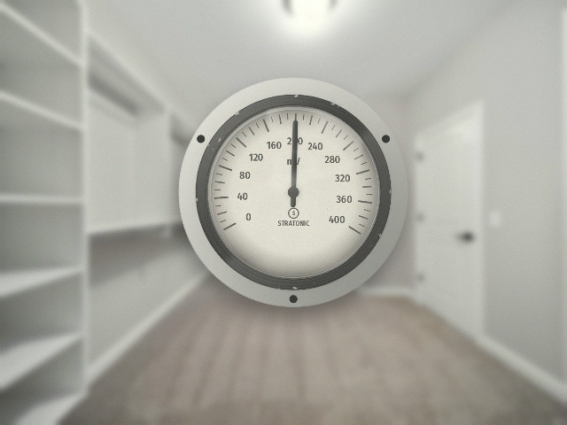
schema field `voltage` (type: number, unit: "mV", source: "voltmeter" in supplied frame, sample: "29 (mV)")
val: 200 (mV)
